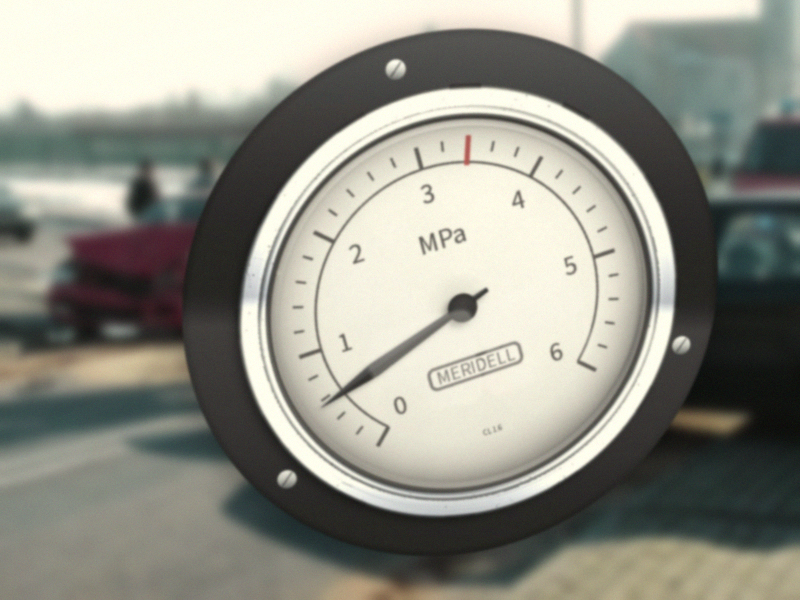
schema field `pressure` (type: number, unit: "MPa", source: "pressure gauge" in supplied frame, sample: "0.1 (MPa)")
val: 0.6 (MPa)
